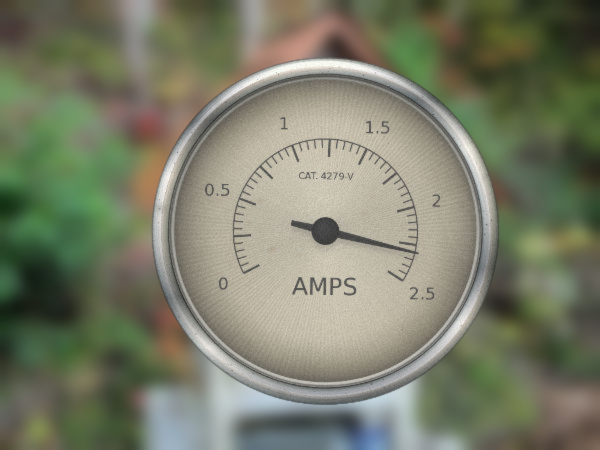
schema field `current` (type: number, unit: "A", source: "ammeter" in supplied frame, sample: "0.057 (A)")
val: 2.3 (A)
